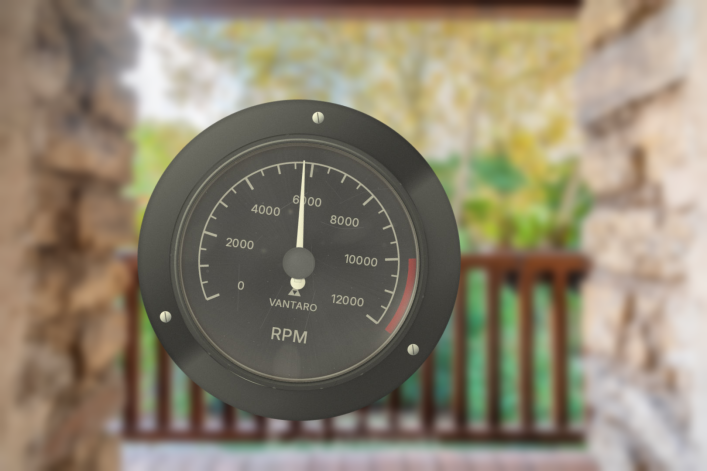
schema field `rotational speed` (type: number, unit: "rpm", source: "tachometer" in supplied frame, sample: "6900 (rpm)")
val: 5750 (rpm)
